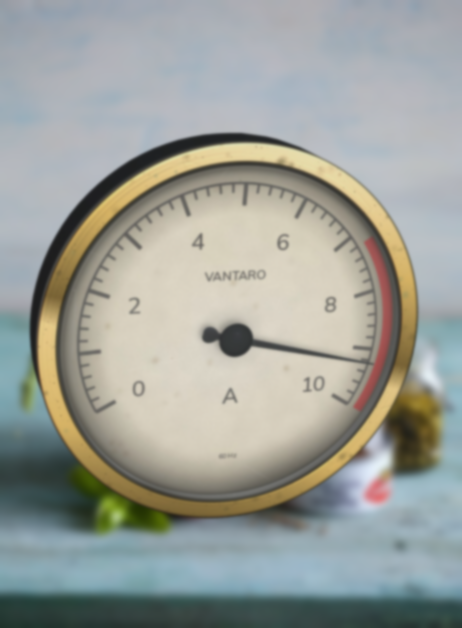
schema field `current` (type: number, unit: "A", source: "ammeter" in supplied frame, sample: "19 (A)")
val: 9.2 (A)
